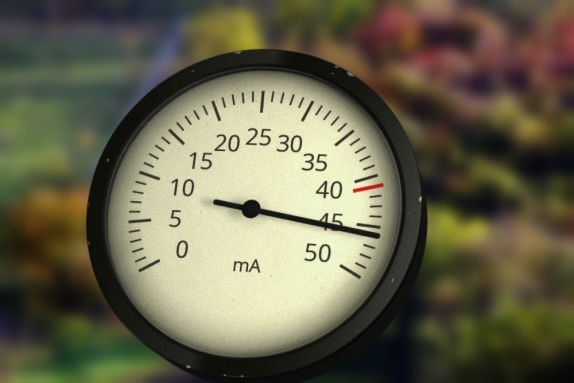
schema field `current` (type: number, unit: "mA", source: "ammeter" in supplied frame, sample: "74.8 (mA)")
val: 46 (mA)
